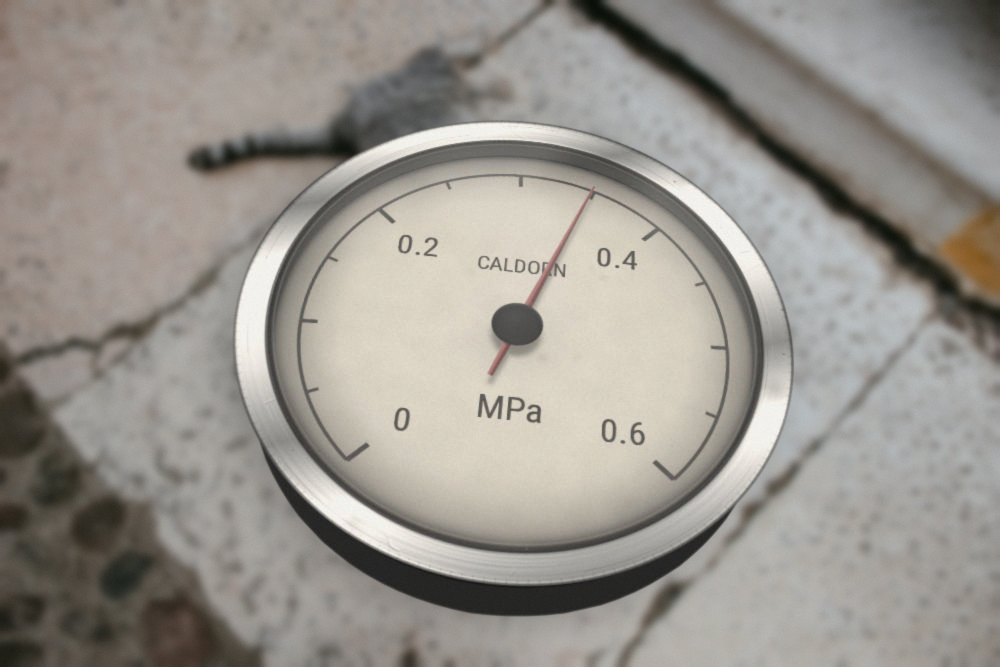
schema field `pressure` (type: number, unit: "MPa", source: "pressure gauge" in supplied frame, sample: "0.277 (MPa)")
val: 0.35 (MPa)
